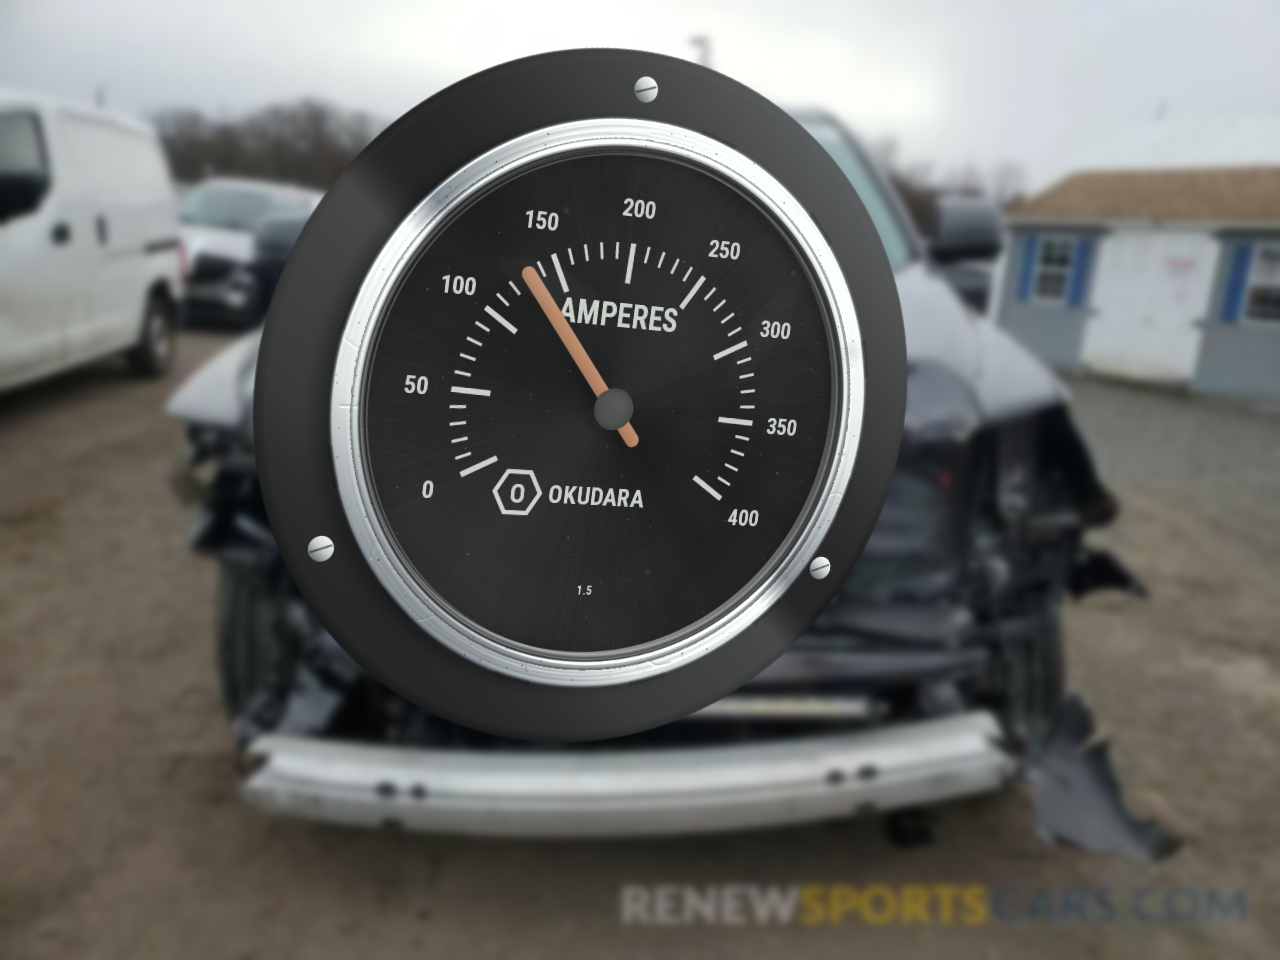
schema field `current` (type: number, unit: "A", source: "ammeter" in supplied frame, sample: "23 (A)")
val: 130 (A)
